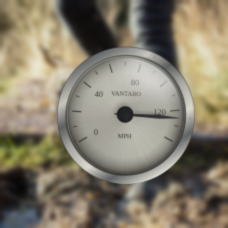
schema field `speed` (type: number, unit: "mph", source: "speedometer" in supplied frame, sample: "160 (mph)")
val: 125 (mph)
